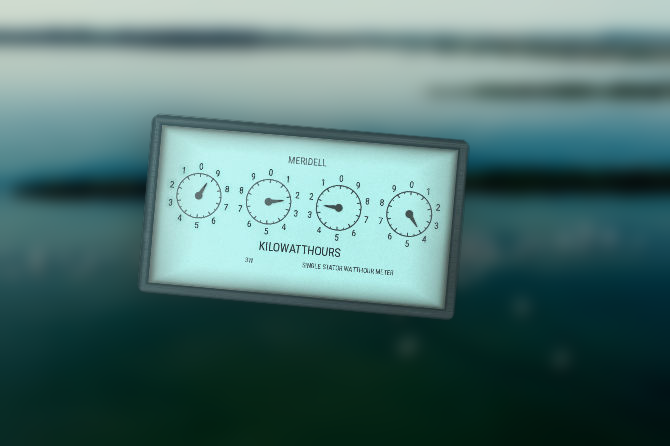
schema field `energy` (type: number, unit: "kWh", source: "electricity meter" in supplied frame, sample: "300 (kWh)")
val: 9224 (kWh)
